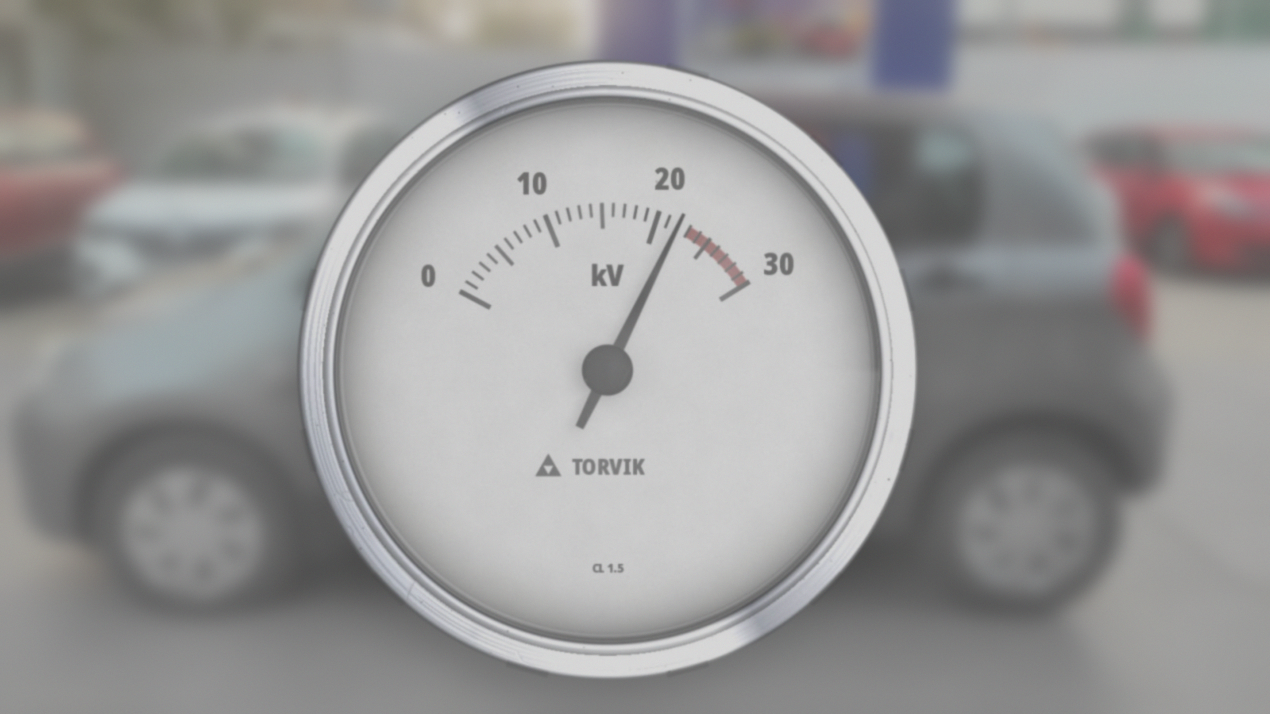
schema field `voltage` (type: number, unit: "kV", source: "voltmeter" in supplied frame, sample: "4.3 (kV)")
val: 22 (kV)
